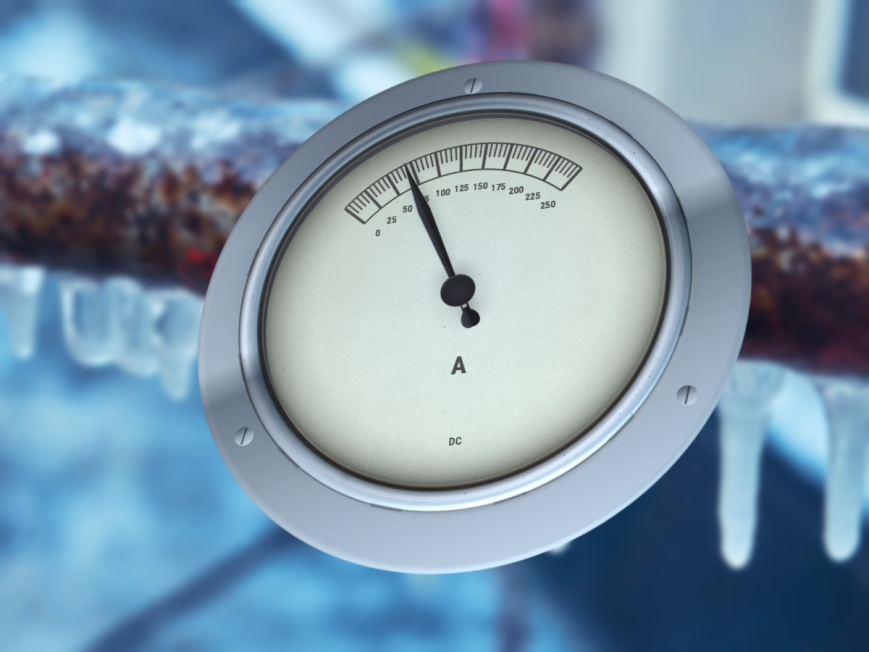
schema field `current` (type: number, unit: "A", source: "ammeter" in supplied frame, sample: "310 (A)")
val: 70 (A)
